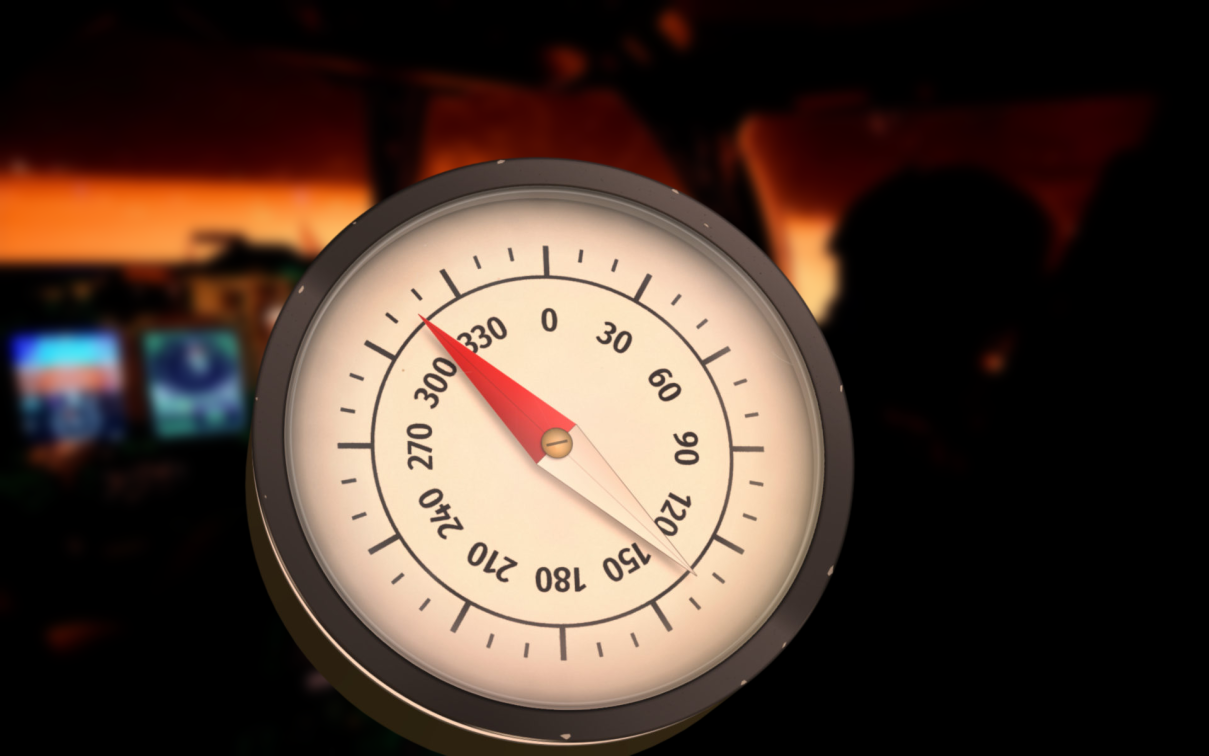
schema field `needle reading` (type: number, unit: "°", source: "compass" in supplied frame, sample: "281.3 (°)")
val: 315 (°)
